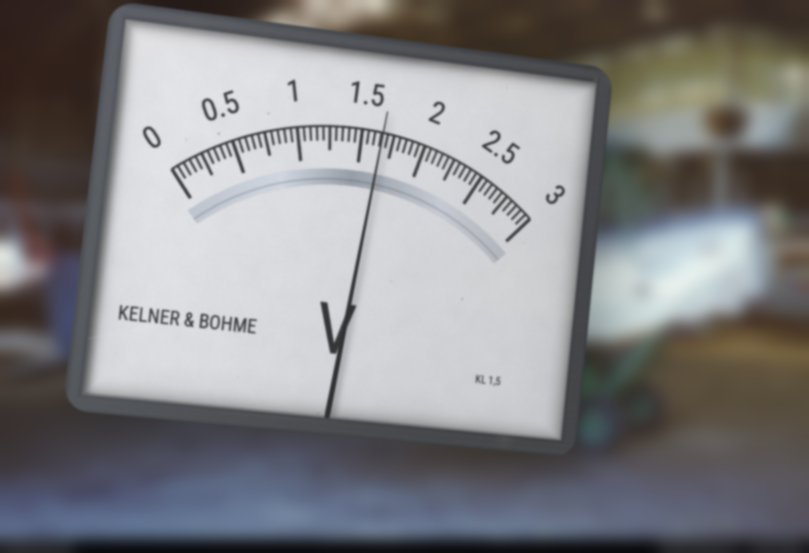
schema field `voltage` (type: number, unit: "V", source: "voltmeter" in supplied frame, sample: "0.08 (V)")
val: 1.65 (V)
